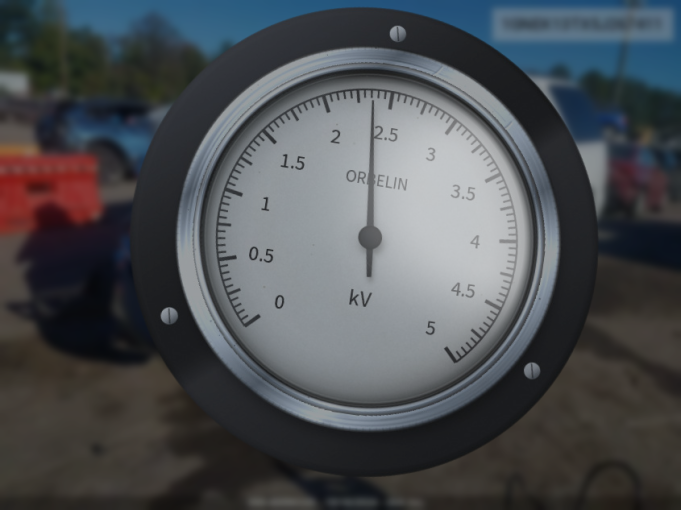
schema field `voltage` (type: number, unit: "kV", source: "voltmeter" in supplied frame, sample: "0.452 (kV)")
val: 2.35 (kV)
